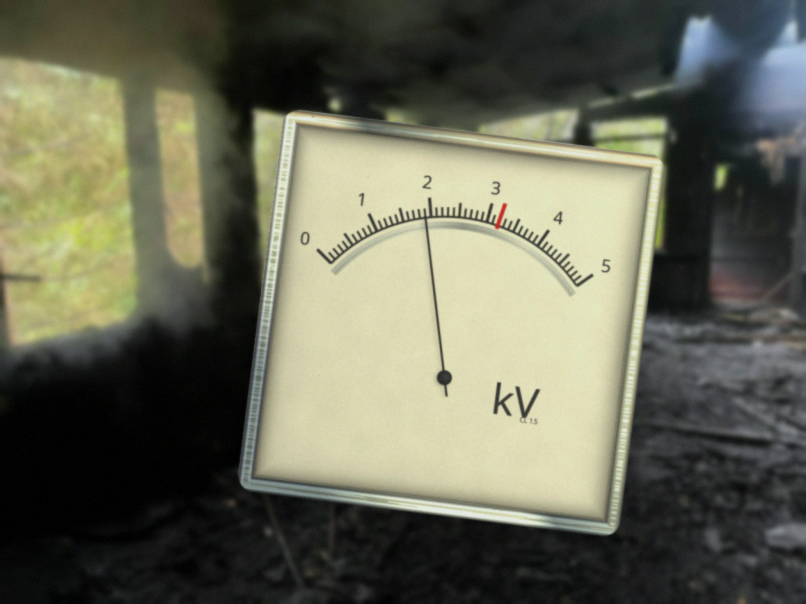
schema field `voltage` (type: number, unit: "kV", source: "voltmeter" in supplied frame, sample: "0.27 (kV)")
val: 1.9 (kV)
